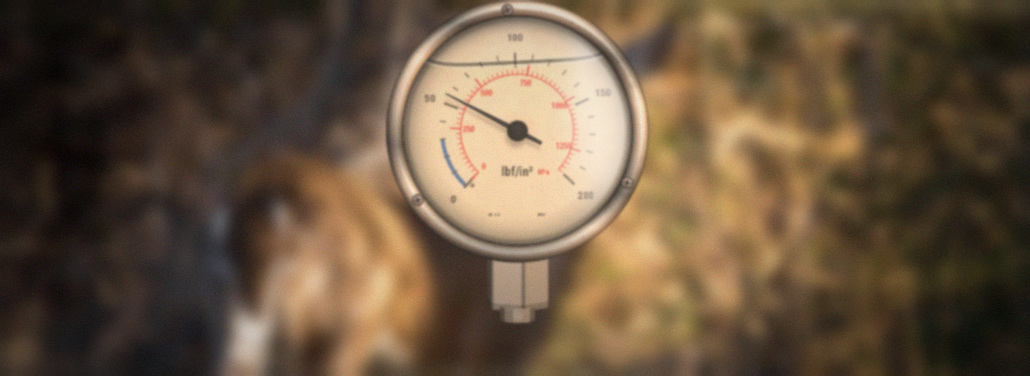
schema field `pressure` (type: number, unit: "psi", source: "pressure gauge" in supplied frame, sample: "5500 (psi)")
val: 55 (psi)
